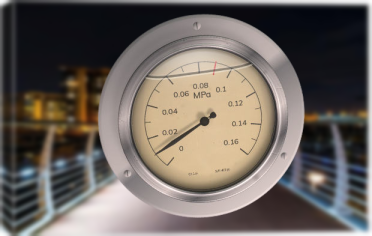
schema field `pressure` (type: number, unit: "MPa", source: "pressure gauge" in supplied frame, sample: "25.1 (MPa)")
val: 0.01 (MPa)
